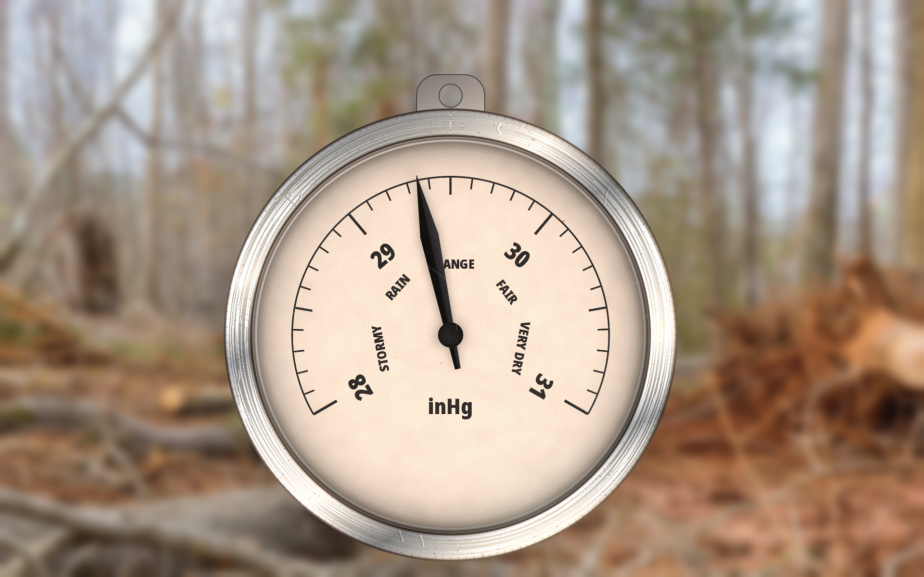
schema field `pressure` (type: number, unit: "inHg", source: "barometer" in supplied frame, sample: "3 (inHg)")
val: 29.35 (inHg)
